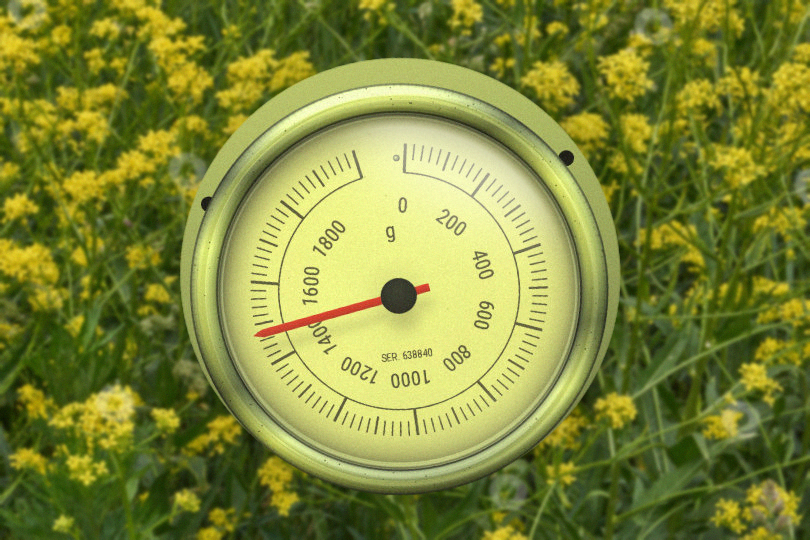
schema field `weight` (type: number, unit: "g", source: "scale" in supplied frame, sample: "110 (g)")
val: 1480 (g)
